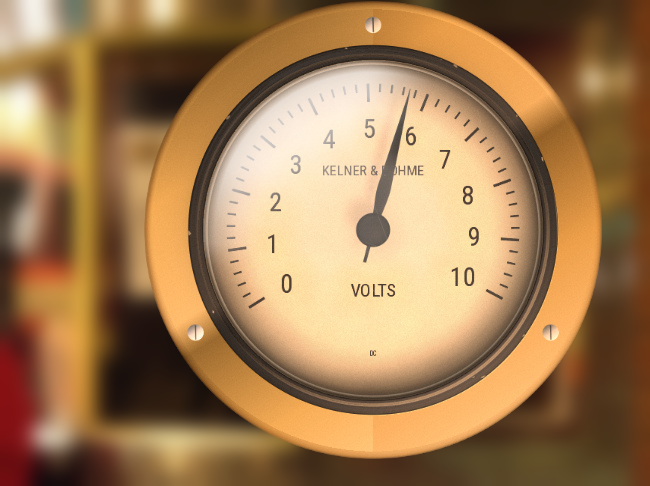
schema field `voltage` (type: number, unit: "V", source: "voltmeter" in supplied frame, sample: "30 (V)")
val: 5.7 (V)
